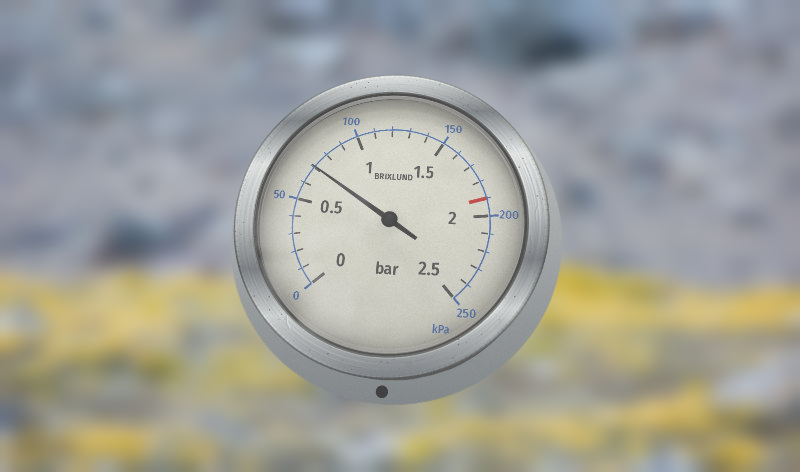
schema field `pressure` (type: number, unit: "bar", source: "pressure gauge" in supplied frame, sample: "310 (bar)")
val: 0.7 (bar)
